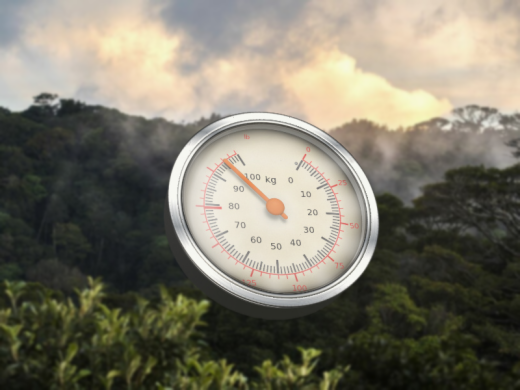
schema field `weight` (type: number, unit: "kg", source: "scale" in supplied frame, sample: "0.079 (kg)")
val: 95 (kg)
